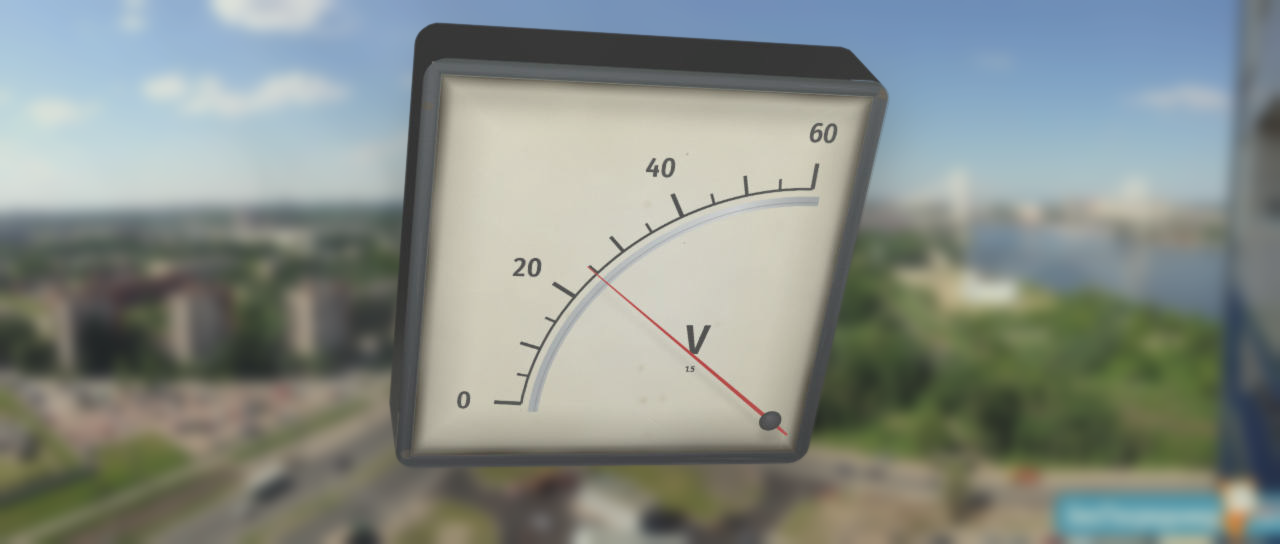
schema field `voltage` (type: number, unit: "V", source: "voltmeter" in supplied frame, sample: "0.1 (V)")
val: 25 (V)
